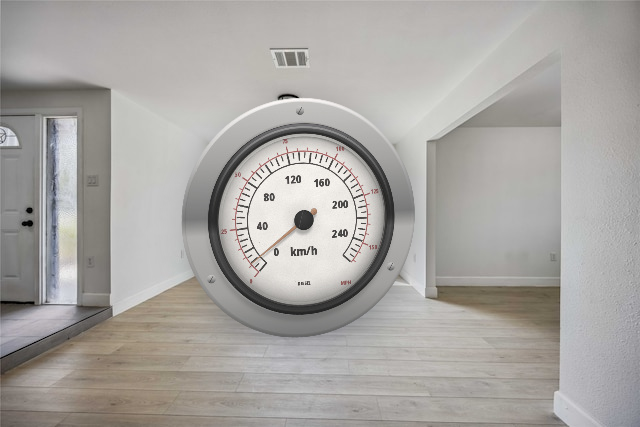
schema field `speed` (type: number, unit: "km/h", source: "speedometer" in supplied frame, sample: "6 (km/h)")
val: 10 (km/h)
